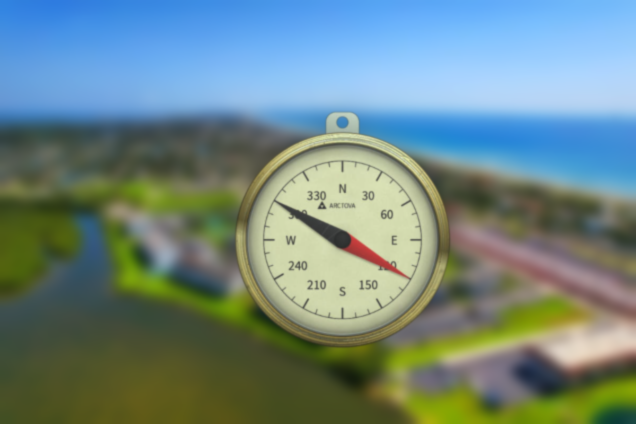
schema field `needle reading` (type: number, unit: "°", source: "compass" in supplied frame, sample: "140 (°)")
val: 120 (°)
